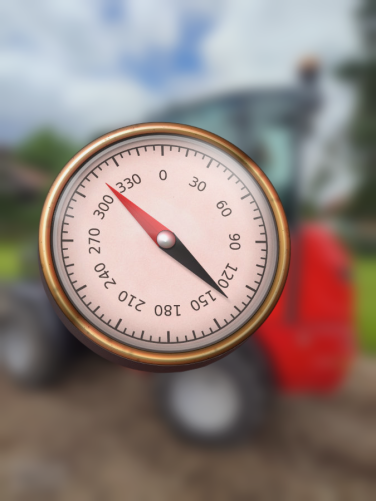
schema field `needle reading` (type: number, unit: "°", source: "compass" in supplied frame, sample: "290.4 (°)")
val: 315 (°)
